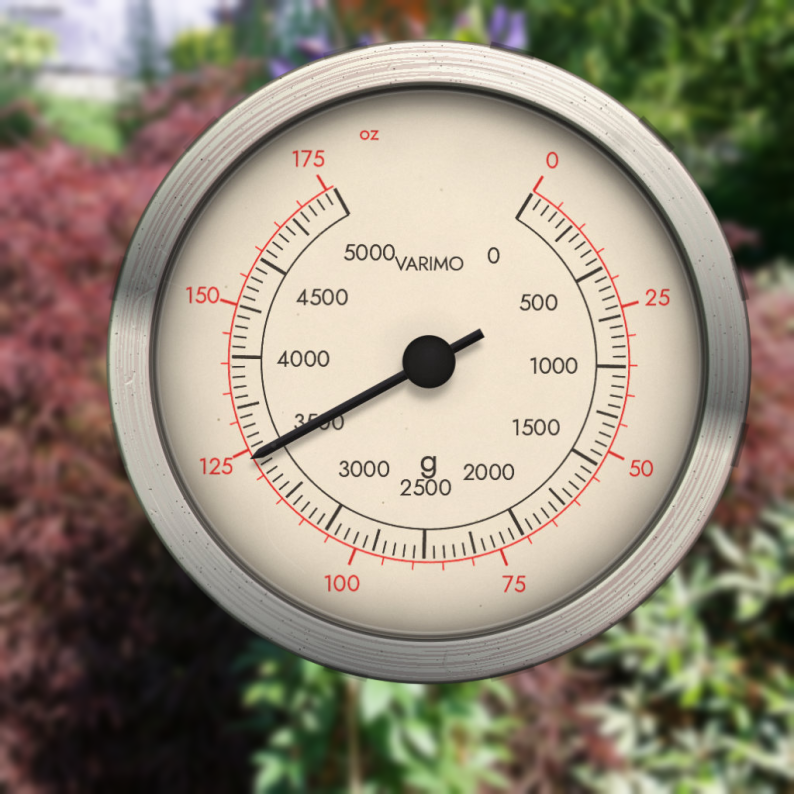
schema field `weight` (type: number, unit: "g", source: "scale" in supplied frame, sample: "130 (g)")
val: 3500 (g)
